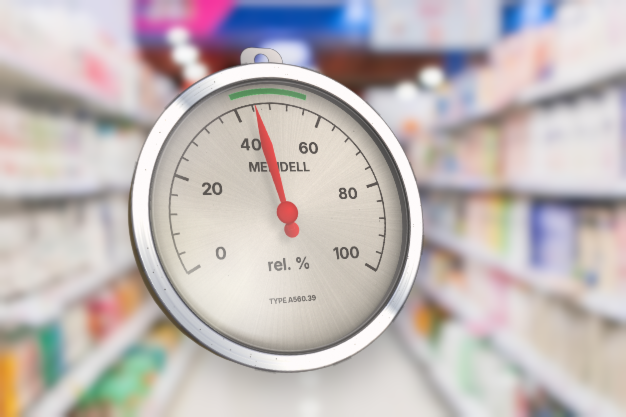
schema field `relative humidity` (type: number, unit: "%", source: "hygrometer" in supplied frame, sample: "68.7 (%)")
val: 44 (%)
